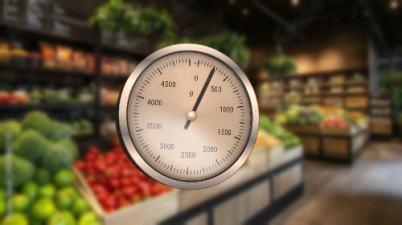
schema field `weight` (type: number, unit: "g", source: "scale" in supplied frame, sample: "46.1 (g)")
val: 250 (g)
